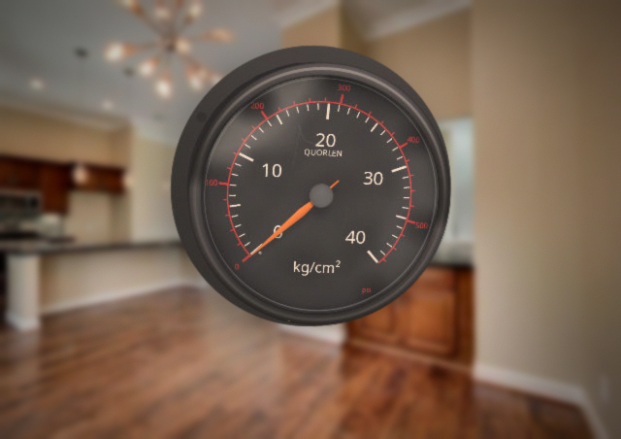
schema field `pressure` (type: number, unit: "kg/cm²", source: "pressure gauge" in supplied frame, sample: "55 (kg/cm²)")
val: 0 (kg/cm²)
